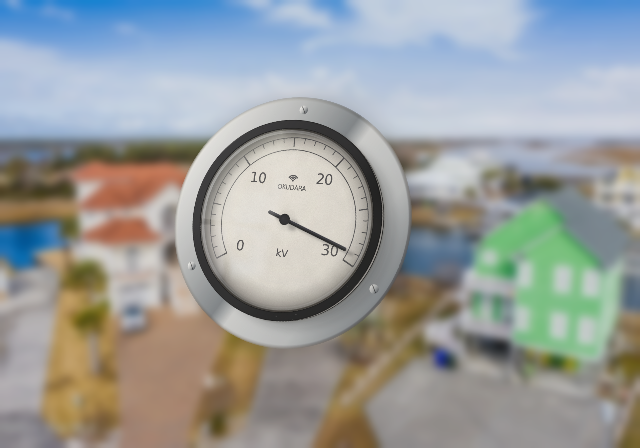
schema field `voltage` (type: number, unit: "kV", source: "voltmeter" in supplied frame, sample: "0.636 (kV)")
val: 29 (kV)
